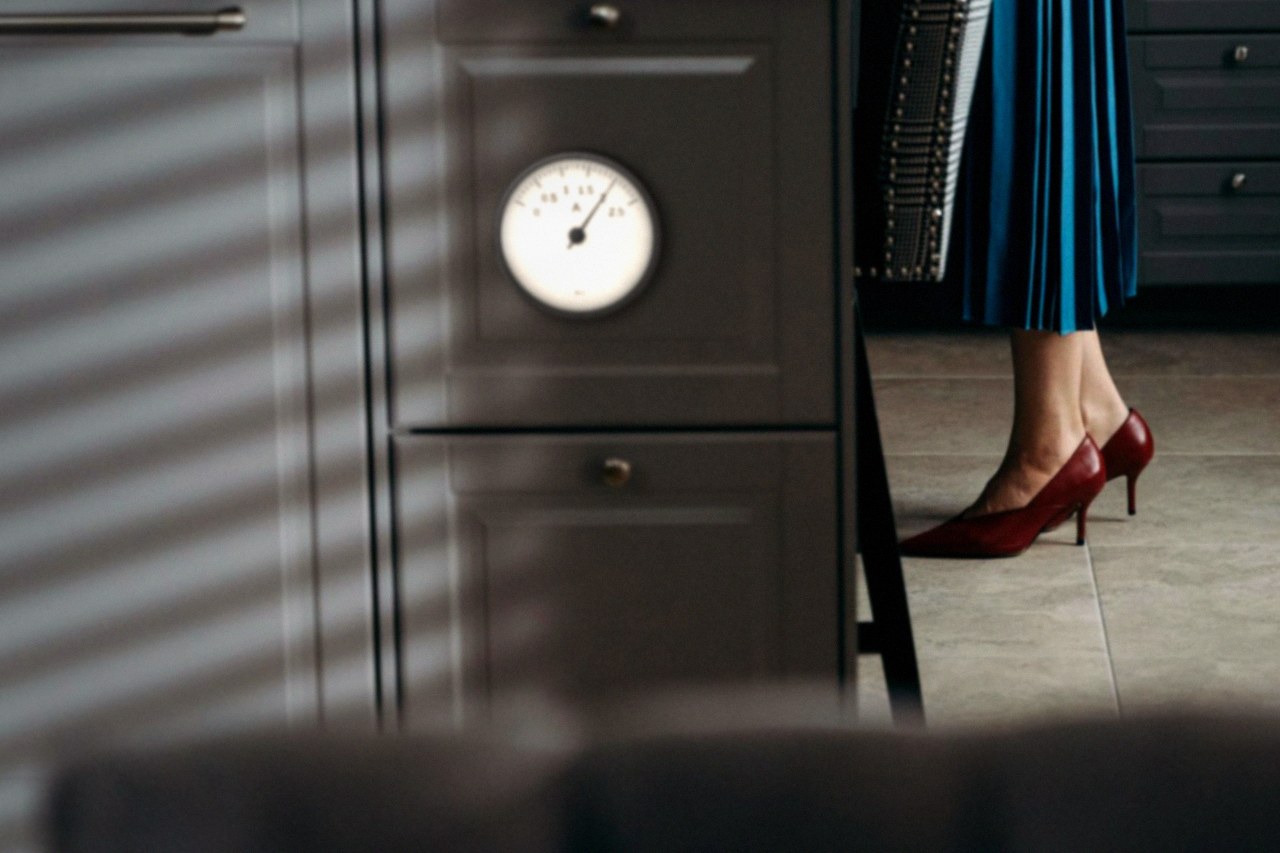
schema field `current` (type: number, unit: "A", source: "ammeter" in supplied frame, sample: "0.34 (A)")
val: 2 (A)
